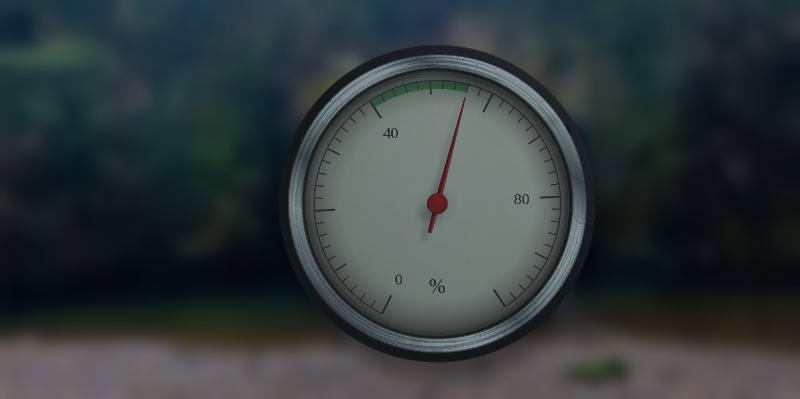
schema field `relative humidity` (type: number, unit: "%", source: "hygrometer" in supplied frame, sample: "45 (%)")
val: 56 (%)
